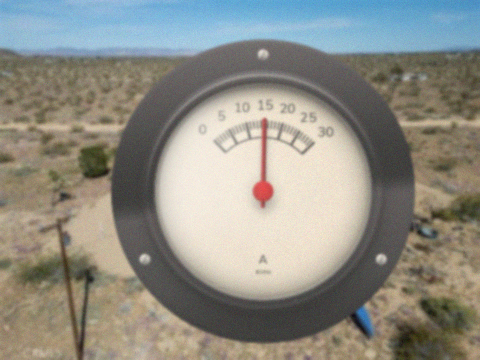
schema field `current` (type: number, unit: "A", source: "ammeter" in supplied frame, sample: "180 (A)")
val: 15 (A)
